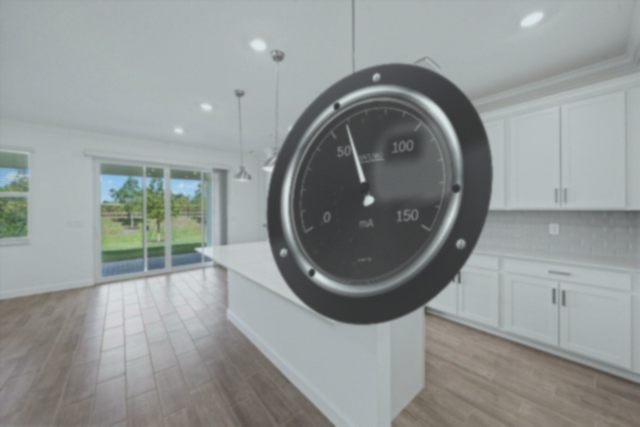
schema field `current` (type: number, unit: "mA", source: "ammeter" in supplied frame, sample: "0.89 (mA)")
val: 60 (mA)
